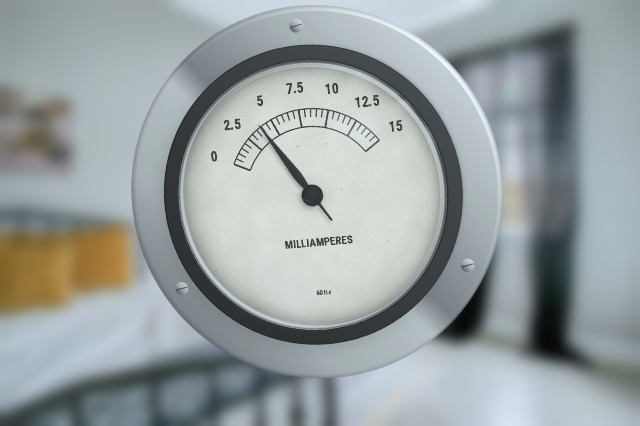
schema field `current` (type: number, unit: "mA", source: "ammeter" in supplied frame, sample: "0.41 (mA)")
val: 4 (mA)
